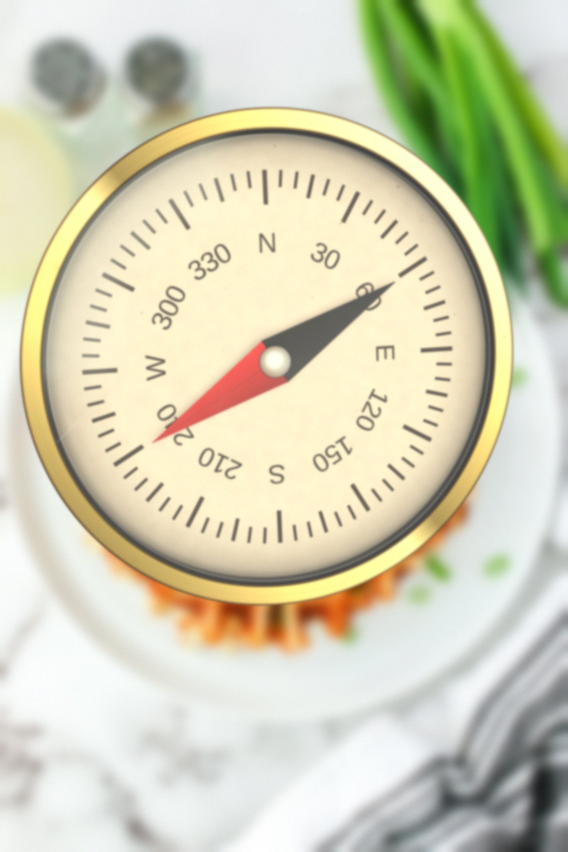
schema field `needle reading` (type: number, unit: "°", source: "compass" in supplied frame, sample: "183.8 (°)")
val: 240 (°)
